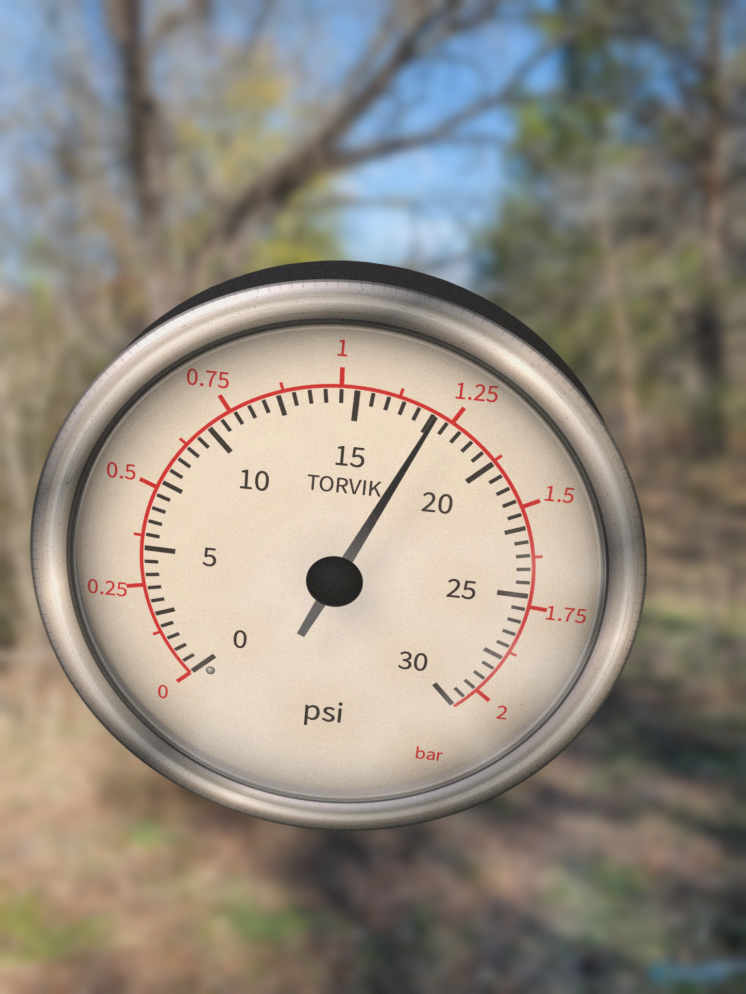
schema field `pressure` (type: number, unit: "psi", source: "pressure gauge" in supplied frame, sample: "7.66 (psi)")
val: 17.5 (psi)
